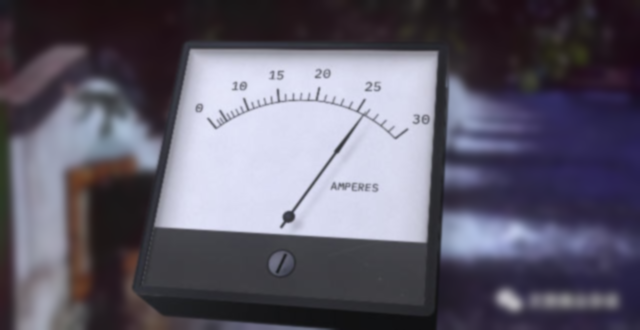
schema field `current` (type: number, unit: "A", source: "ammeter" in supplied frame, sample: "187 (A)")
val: 26 (A)
